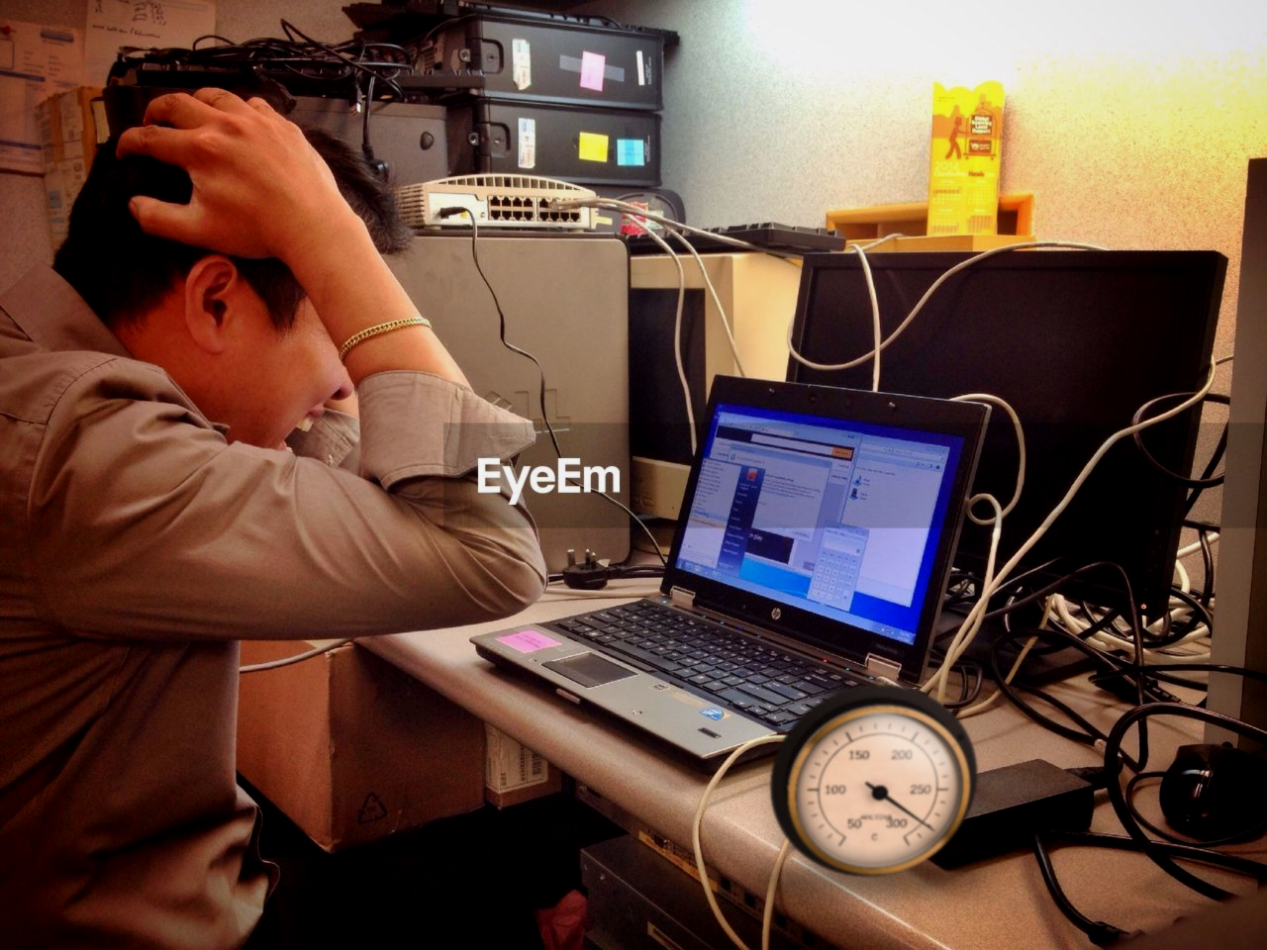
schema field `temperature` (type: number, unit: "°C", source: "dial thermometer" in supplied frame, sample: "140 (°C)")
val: 280 (°C)
